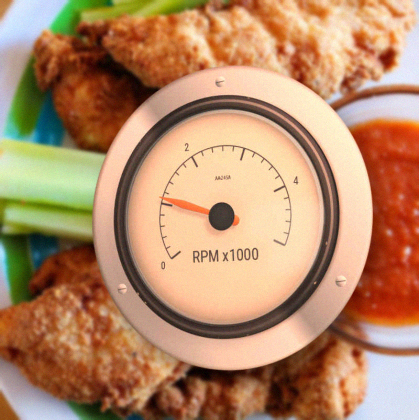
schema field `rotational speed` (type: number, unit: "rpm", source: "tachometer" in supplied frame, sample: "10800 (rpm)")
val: 1100 (rpm)
